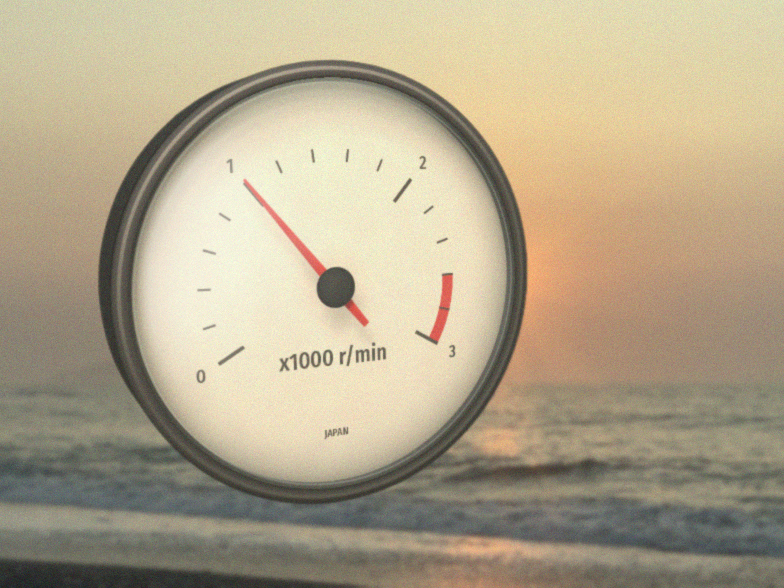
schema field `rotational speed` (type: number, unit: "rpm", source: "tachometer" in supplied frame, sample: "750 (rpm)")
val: 1000 (rpm)
